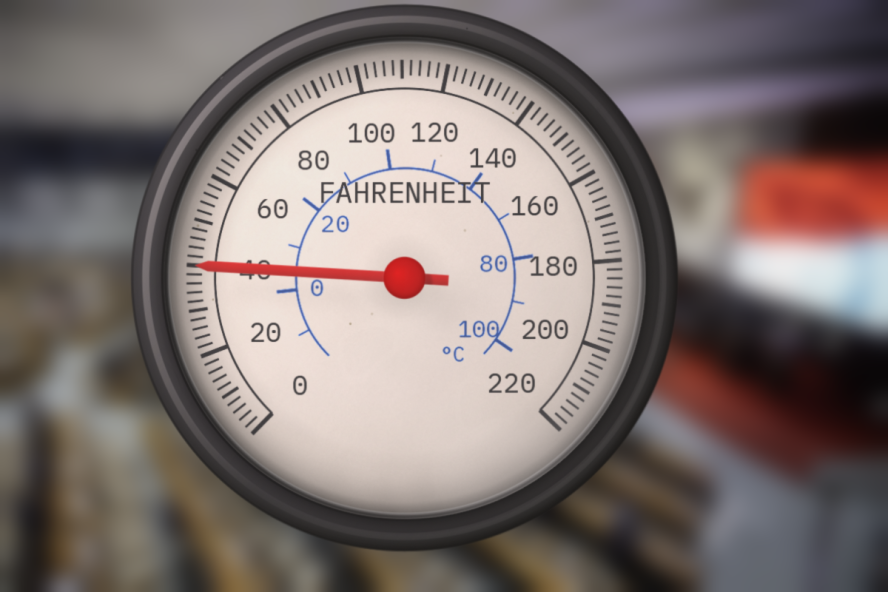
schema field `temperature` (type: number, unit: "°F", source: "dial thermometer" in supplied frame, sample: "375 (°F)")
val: 40 (°F)
